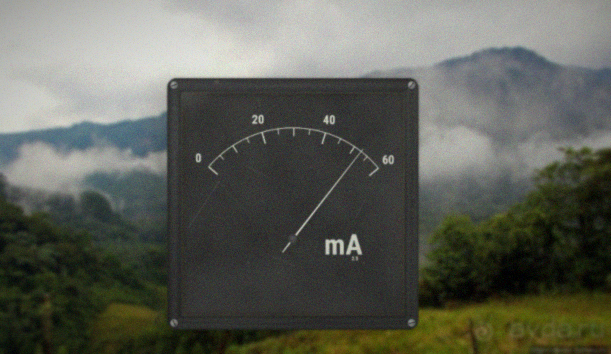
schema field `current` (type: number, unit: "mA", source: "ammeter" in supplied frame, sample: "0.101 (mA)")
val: 52.5 (mA)
